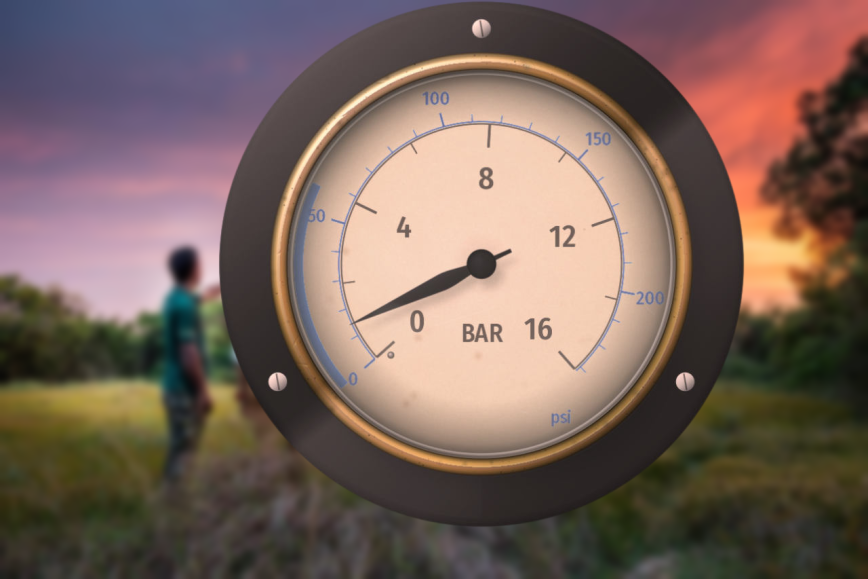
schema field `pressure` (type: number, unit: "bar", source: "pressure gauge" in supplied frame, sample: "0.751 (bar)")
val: 1 (bar)
